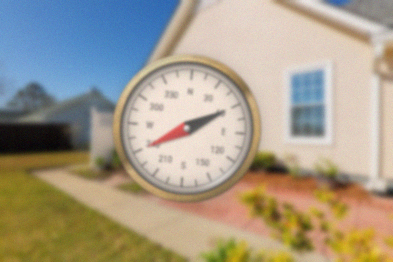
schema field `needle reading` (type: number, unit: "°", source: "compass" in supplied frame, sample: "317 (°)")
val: 240 (°)
